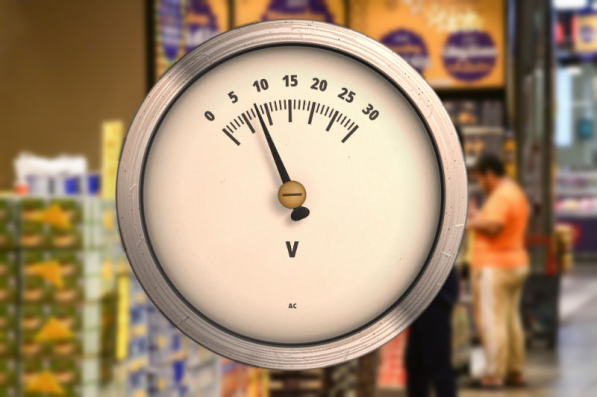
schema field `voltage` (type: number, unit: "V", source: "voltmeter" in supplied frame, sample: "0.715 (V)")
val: 8 (V)
